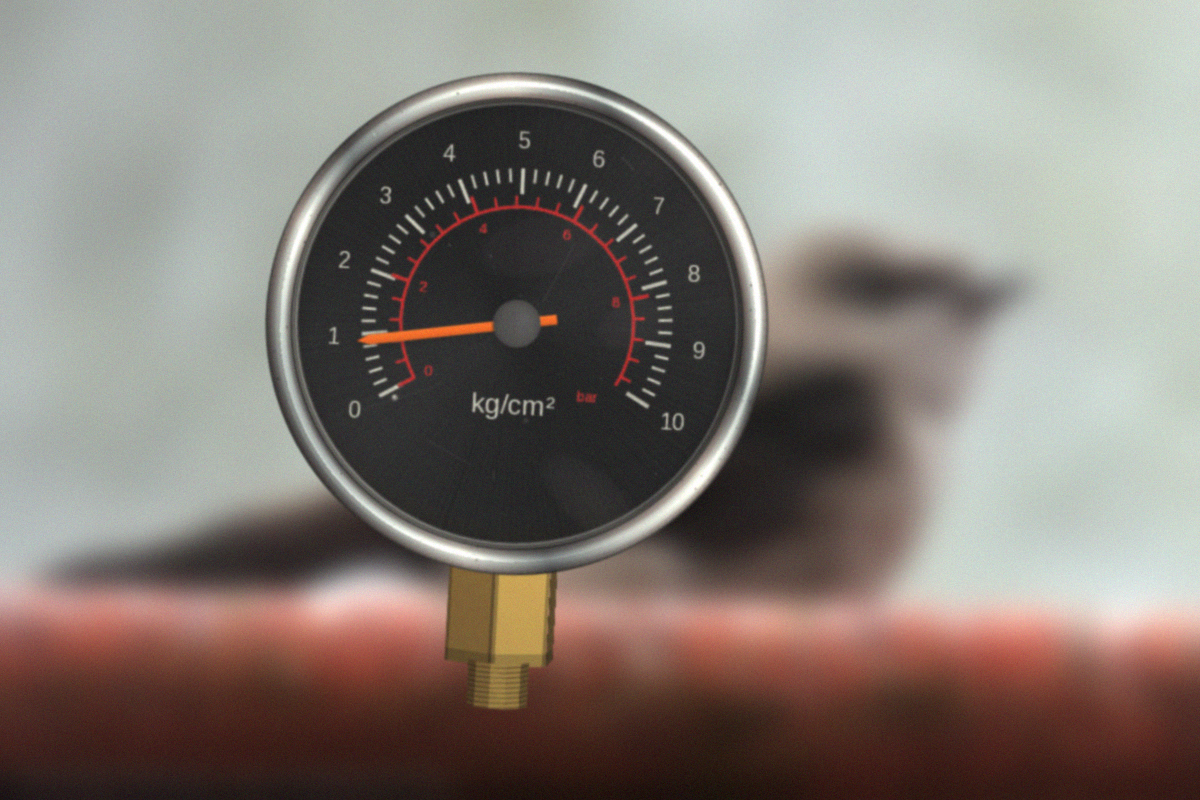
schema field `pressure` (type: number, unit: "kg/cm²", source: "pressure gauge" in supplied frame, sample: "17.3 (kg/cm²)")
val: 0.9 (kg/cm²)
